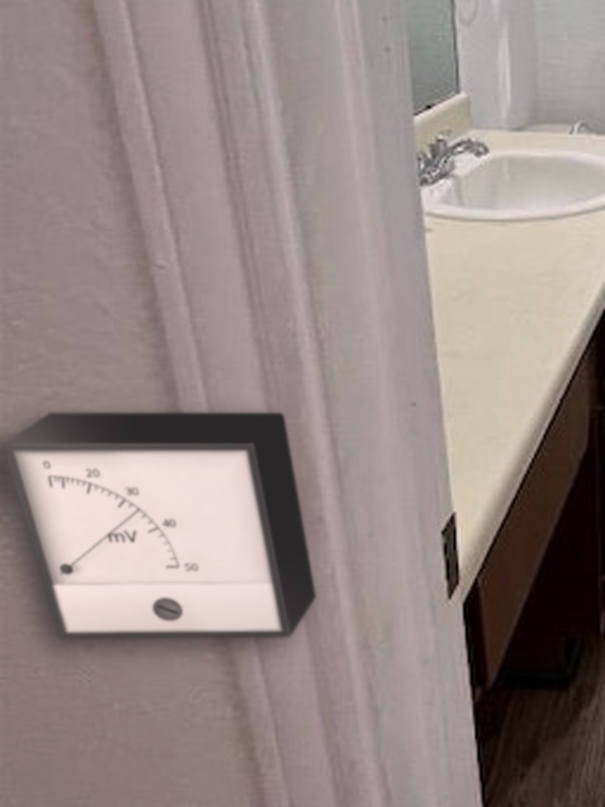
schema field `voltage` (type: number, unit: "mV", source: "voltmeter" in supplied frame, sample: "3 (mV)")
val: 34 (mV)
